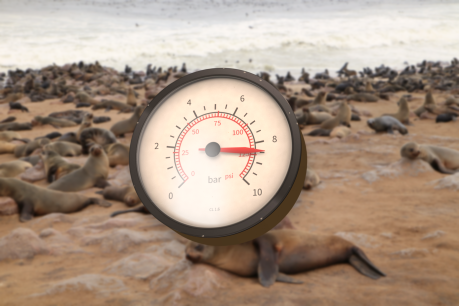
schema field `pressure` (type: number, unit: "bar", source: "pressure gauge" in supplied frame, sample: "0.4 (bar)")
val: 8.5 (bar)
